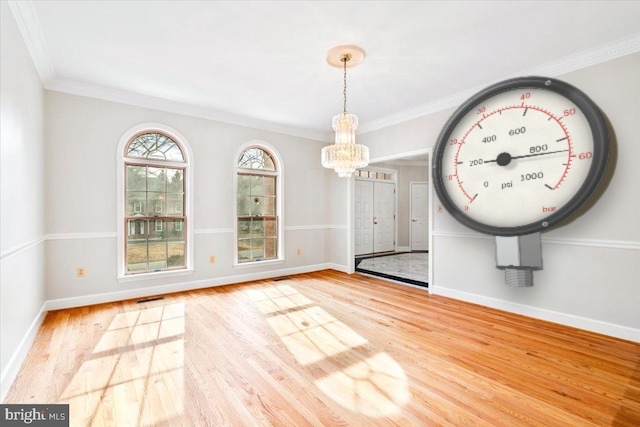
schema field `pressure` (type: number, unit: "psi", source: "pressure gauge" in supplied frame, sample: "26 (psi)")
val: 850 (psi)
